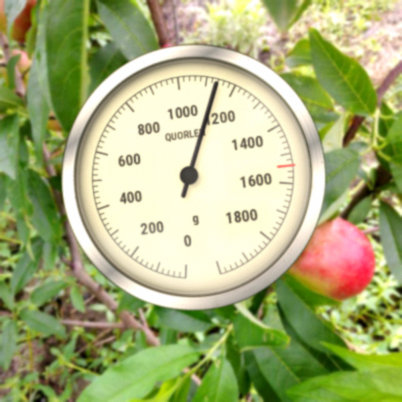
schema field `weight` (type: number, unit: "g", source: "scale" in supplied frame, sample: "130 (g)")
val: 1140 (g)
